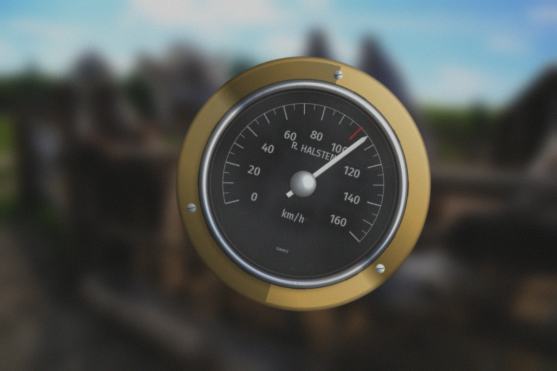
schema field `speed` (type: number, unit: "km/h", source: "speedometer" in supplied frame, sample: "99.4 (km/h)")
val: 105 (km/h)
